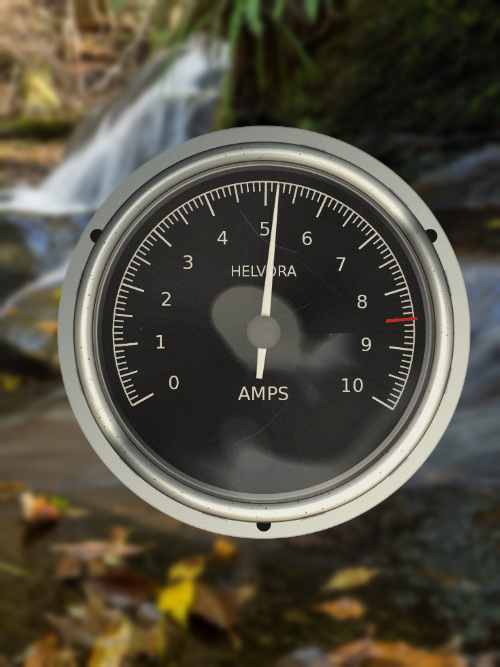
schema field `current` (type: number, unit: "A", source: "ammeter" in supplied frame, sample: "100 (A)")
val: 5.2 (A)
